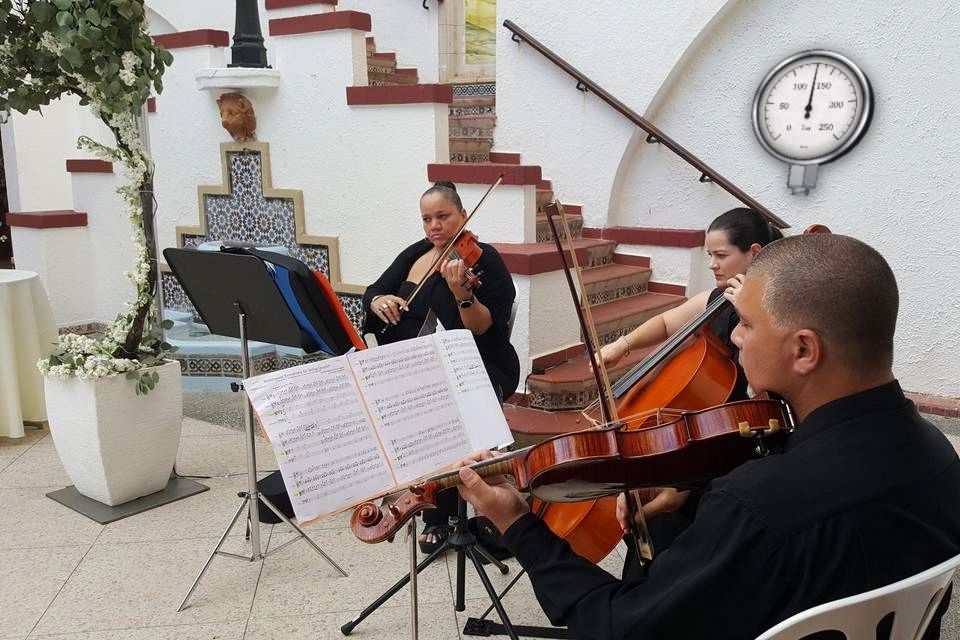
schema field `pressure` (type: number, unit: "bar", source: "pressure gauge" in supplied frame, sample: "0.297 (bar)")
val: 130 (bar)
